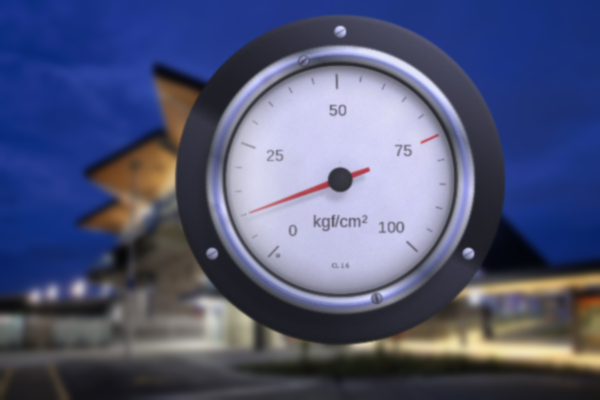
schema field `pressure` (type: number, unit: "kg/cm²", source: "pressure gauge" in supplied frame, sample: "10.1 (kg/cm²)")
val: 10 (kg/cm²)
